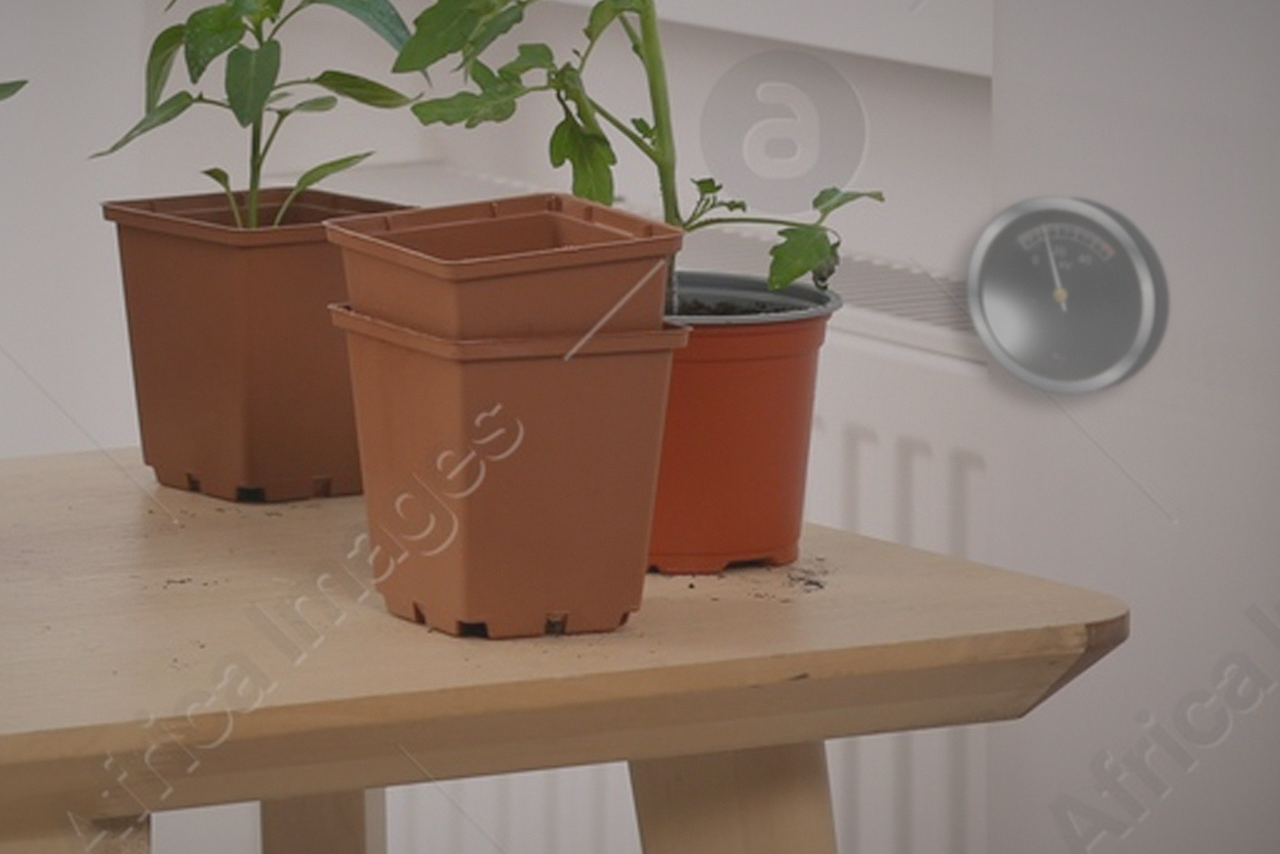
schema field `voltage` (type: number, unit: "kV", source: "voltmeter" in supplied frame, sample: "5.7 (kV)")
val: 15 (kV)
